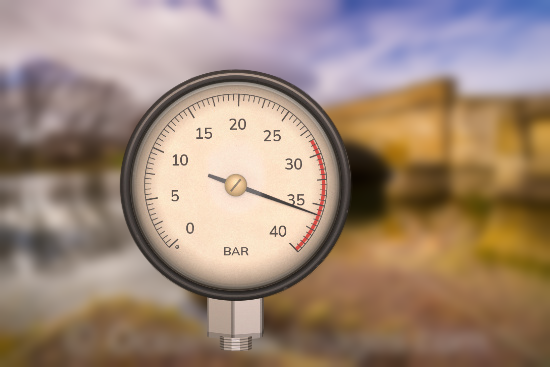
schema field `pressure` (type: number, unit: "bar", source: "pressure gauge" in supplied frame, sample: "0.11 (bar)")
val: 36 (bar)
